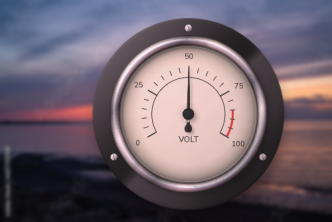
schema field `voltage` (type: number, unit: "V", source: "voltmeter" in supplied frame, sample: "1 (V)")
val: 50 (V)
